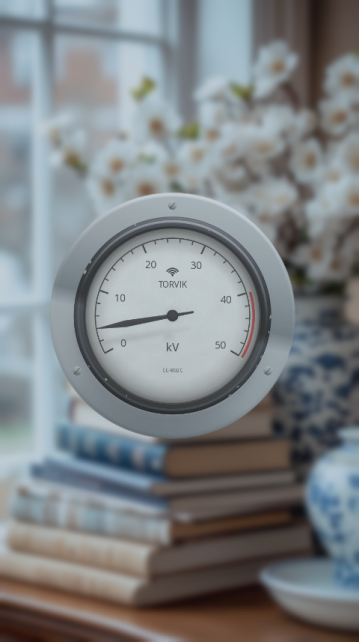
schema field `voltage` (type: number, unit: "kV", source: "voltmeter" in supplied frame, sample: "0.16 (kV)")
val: 4 (kV)
